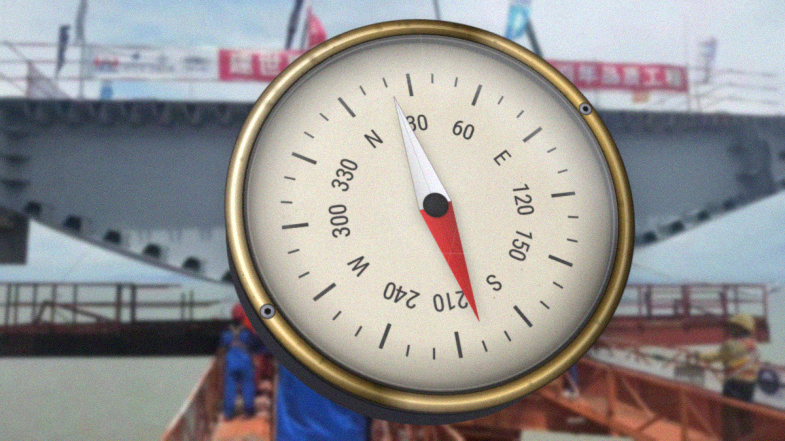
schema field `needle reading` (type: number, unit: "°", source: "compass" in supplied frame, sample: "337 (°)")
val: 200 (°)
